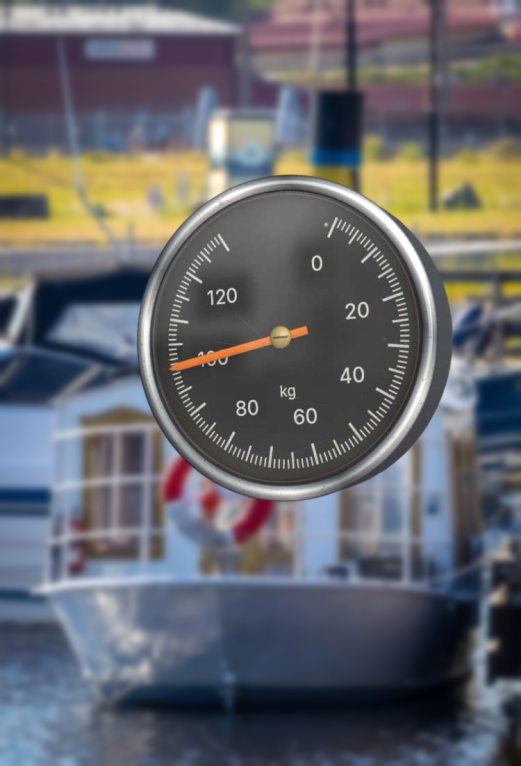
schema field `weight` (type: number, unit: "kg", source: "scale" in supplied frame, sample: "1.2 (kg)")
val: 100 (kg)
